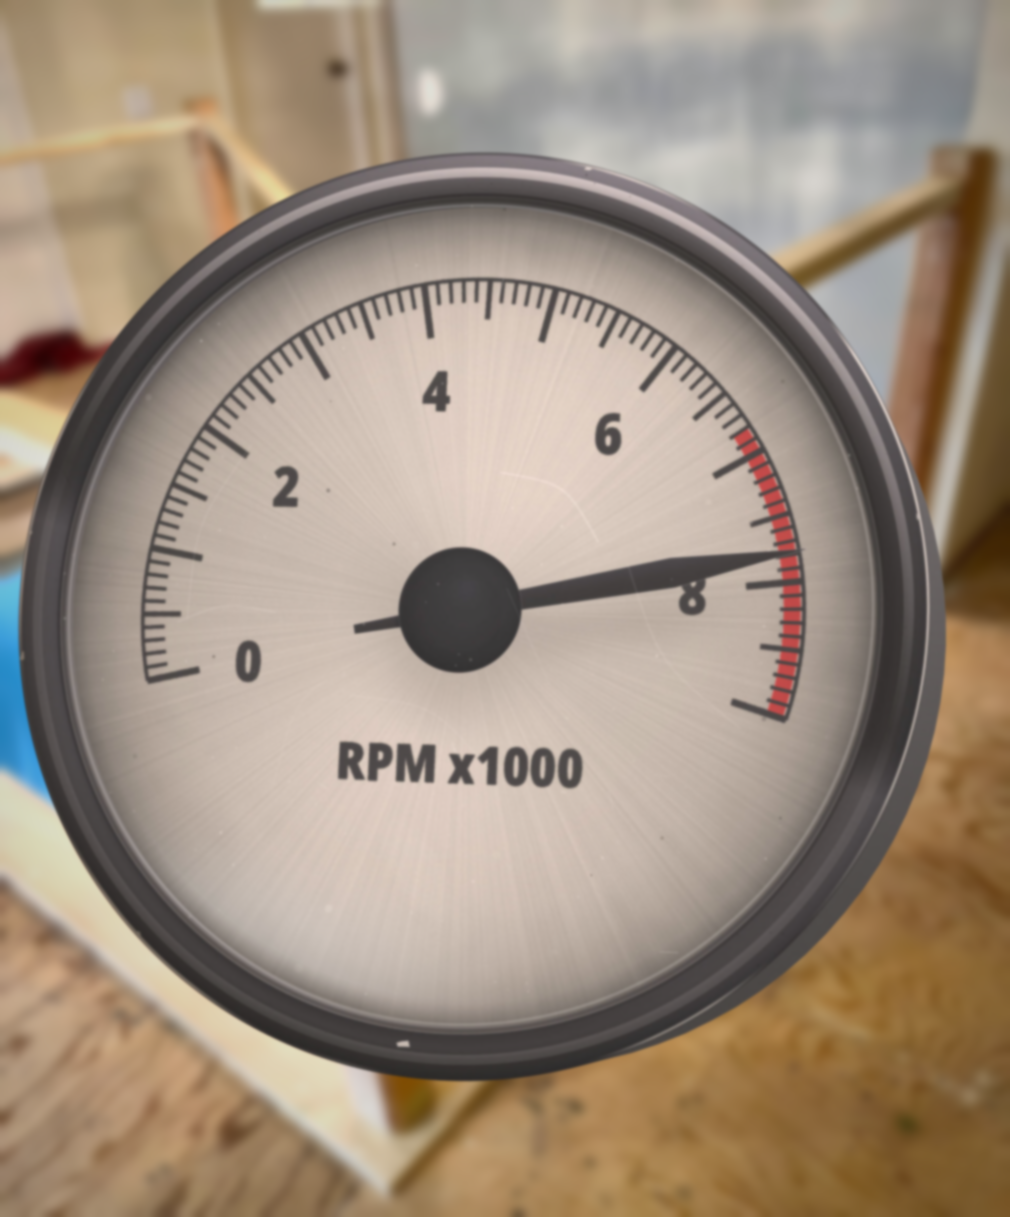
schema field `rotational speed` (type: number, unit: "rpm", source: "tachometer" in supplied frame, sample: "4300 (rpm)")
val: 7800 (rpm)
